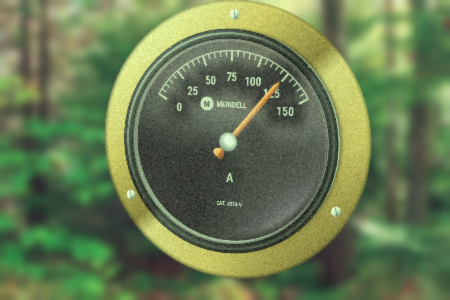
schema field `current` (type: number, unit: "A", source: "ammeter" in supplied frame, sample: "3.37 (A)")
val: 125 (A)
